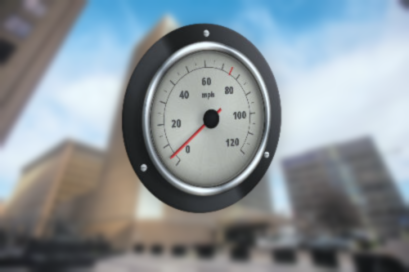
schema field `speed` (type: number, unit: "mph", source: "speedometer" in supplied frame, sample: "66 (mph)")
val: 5 (mph)
